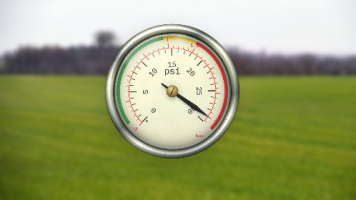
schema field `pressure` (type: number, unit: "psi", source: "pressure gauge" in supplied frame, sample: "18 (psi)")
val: 29 (psi)
